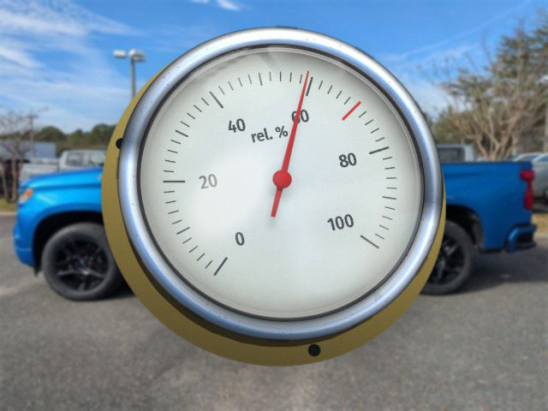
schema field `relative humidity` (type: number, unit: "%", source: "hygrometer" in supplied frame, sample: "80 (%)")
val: 59 (%)
